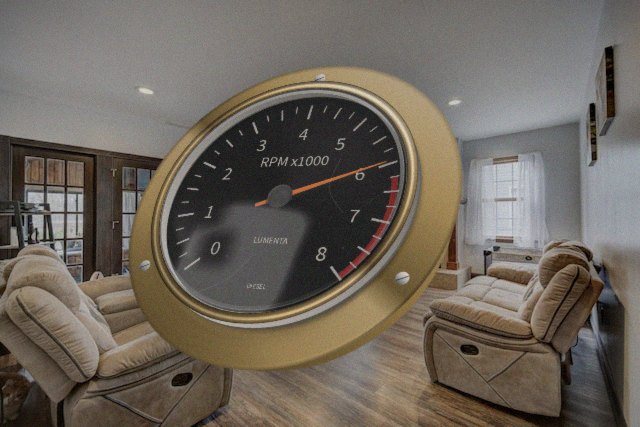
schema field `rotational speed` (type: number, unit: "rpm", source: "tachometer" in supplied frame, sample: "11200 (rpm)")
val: 6000 (rpm)
